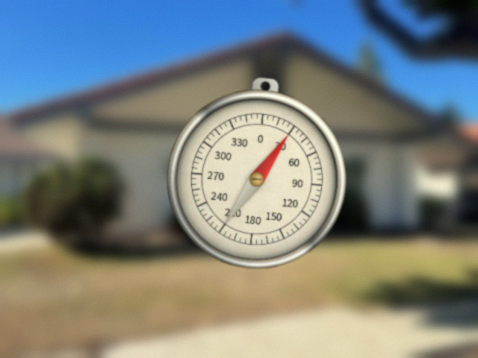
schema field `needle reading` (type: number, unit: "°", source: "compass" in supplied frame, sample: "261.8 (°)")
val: 30 (°)
